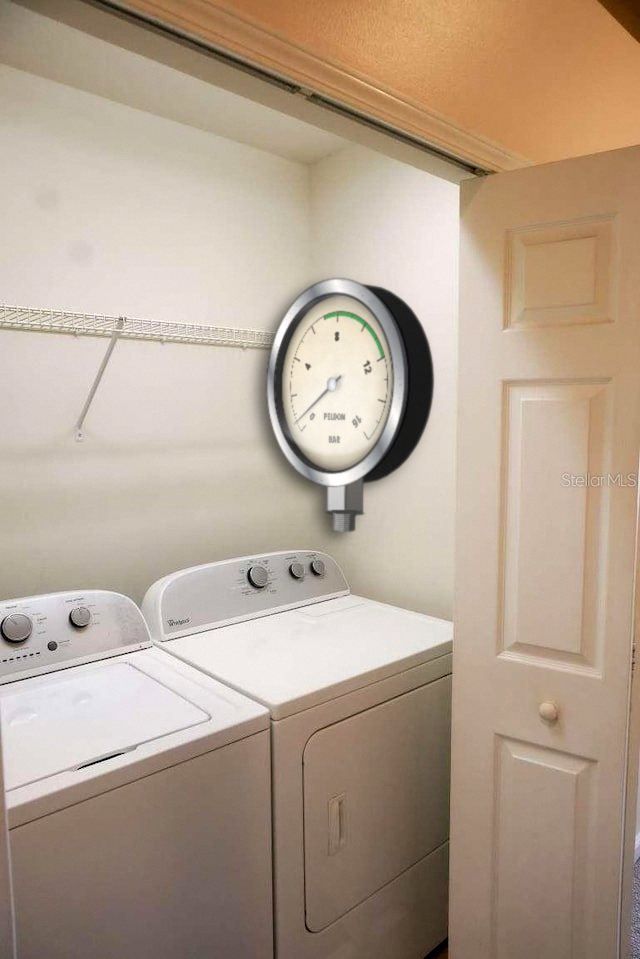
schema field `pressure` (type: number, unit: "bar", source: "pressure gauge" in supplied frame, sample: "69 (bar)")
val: 0.5 (bar)
